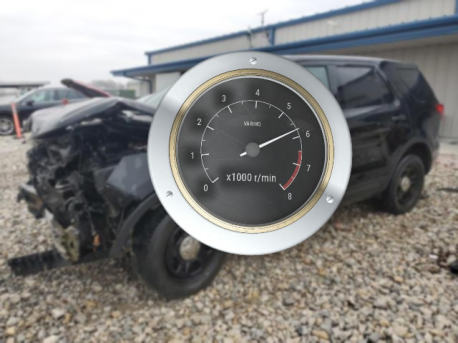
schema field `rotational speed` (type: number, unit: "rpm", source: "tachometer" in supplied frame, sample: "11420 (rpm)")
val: 5750 (rpm)
